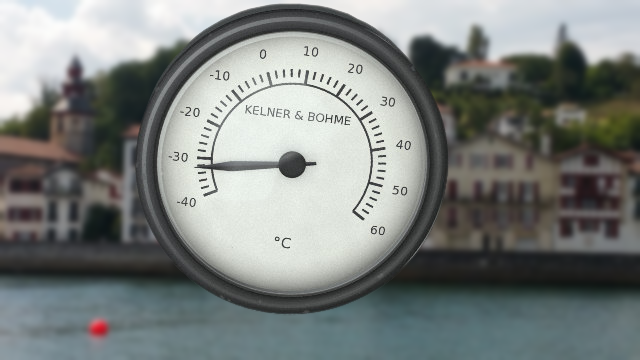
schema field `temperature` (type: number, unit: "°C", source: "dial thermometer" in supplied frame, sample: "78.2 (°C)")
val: -32 (°C)
